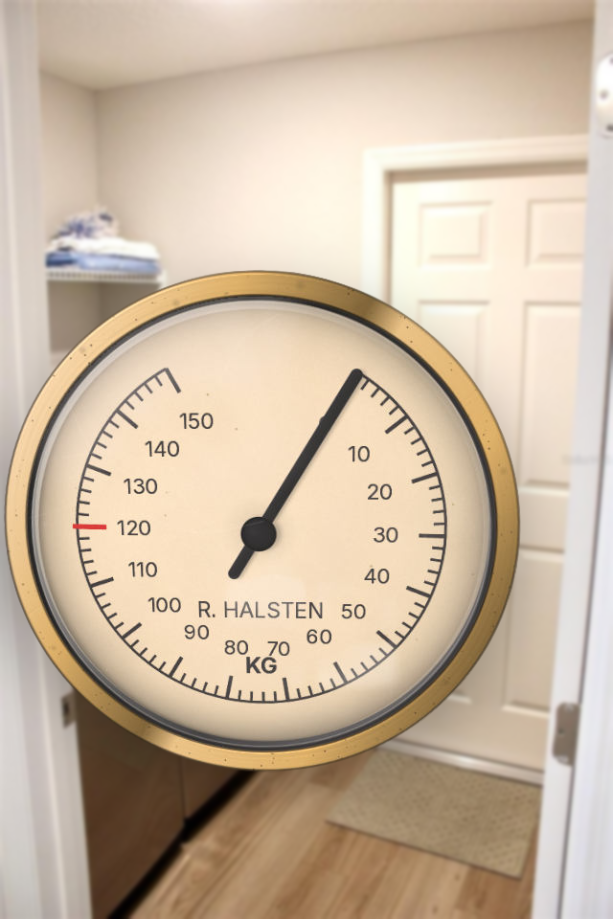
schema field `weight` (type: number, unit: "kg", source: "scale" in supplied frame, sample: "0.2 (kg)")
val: 0 (kg)
